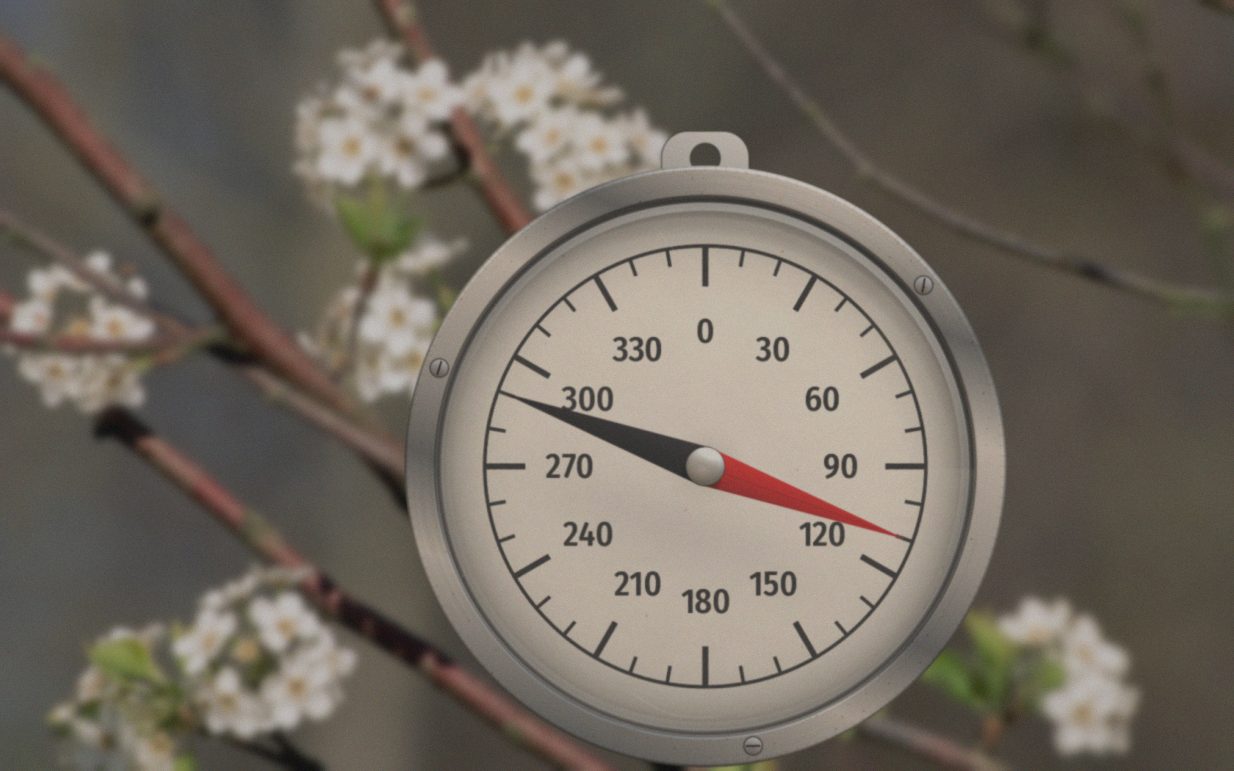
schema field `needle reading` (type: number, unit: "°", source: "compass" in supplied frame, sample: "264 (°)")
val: 110 (°)
